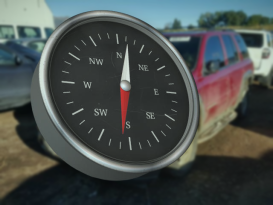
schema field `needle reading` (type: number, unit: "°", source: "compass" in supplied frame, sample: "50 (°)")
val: 190 (°)
